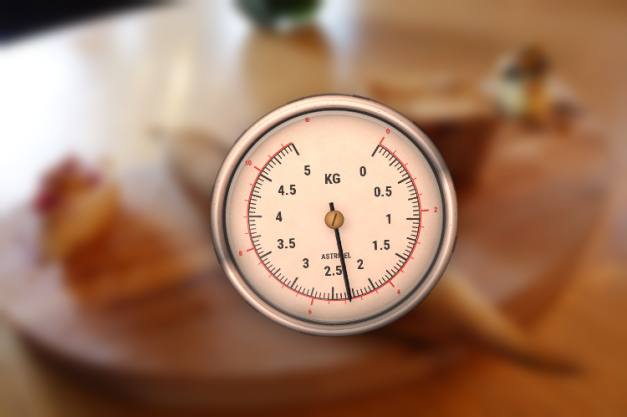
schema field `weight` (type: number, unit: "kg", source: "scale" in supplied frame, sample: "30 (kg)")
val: 2.3 (kg)
